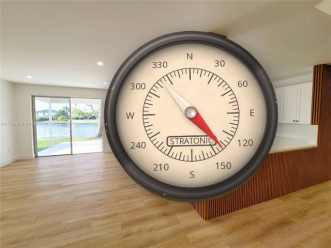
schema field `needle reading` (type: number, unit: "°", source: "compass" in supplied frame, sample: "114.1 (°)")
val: 140 (°)
